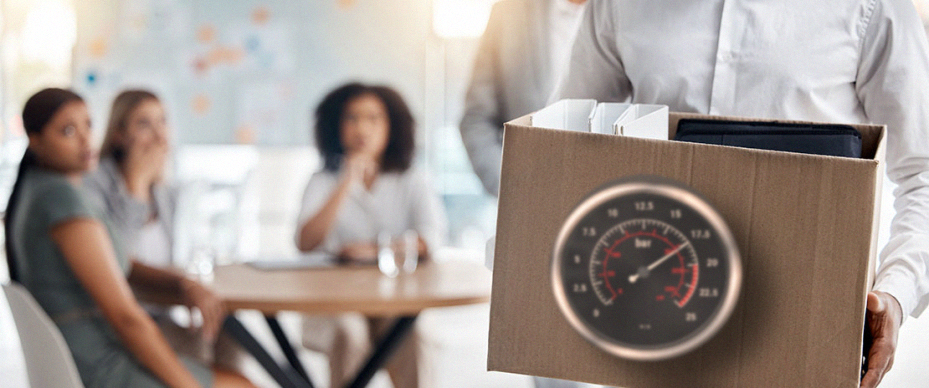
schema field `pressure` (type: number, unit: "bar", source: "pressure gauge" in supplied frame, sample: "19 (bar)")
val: 17.5 (bar)
